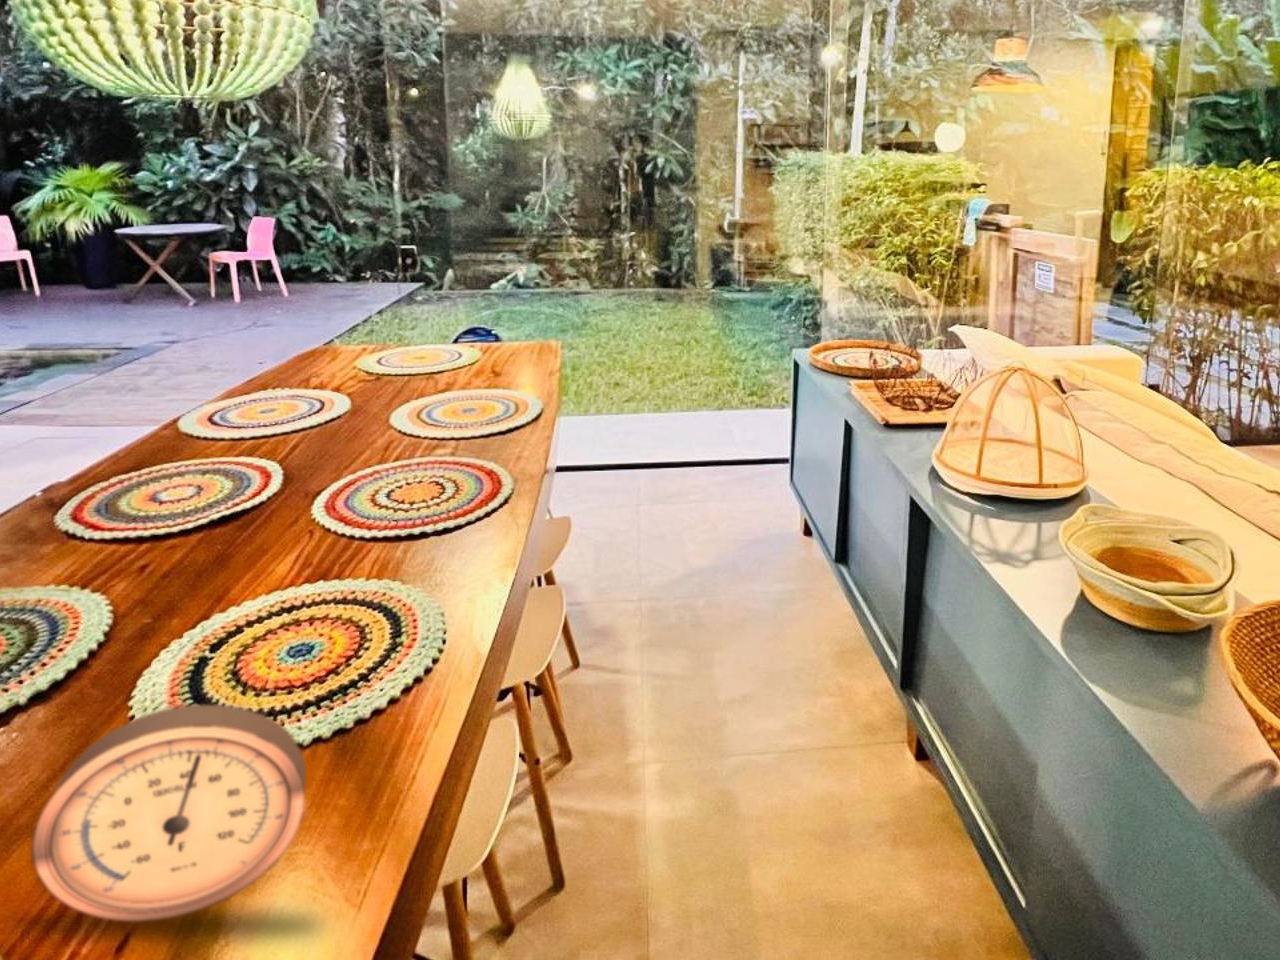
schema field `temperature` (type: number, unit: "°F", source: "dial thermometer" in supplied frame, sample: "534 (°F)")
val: 44 (°F)
